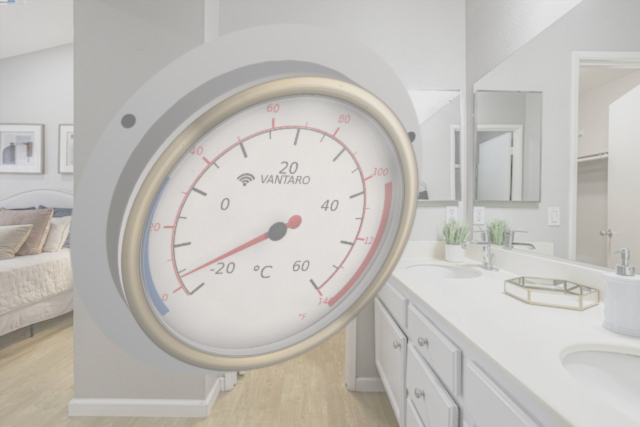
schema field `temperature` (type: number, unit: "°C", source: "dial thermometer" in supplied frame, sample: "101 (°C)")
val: -15 (°C)
